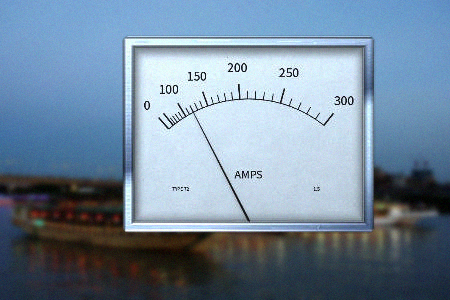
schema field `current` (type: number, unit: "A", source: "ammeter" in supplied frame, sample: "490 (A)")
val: 120 (A)
